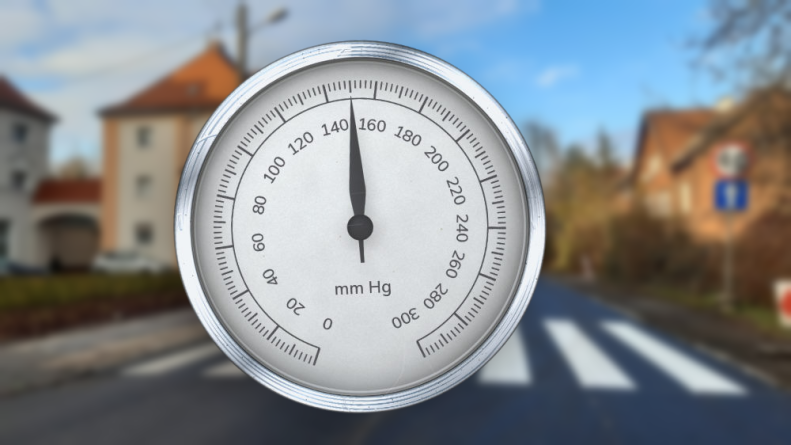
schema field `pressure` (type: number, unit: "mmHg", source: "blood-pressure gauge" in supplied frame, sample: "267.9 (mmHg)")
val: 150 (mmHg)
